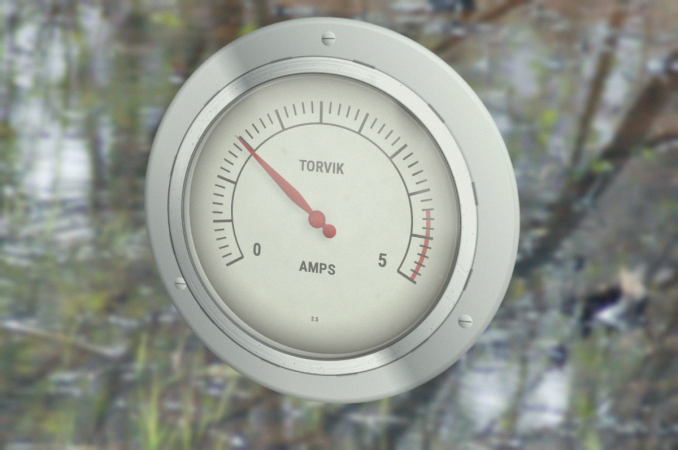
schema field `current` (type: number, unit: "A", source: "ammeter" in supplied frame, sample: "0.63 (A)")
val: 1.5 (A)
